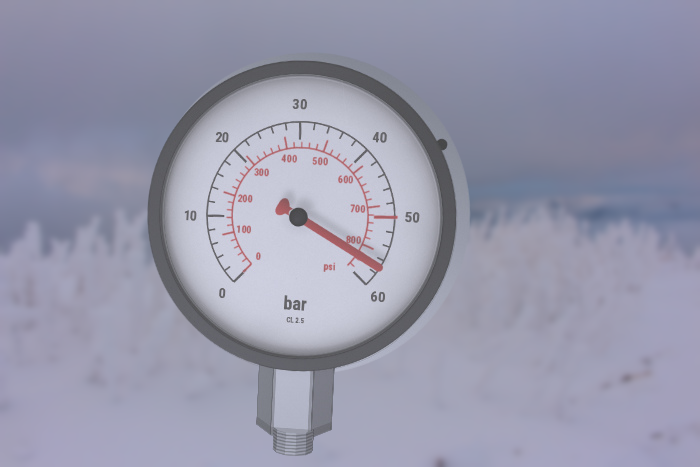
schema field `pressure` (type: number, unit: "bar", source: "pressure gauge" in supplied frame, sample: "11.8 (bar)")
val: 57 (bar)
